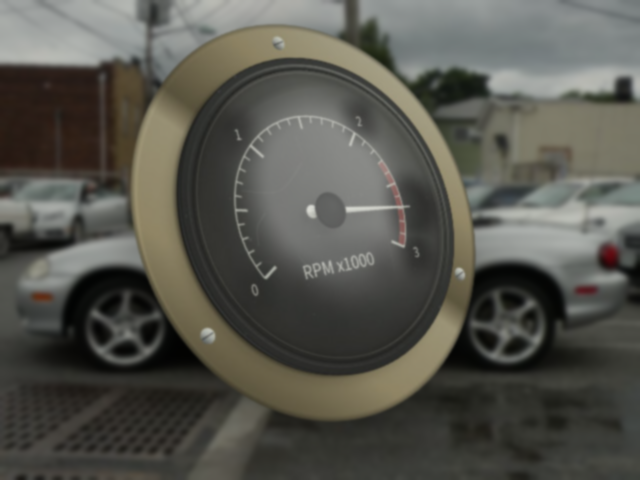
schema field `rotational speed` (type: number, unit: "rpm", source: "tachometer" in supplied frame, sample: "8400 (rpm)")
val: 2700 (rpm)
